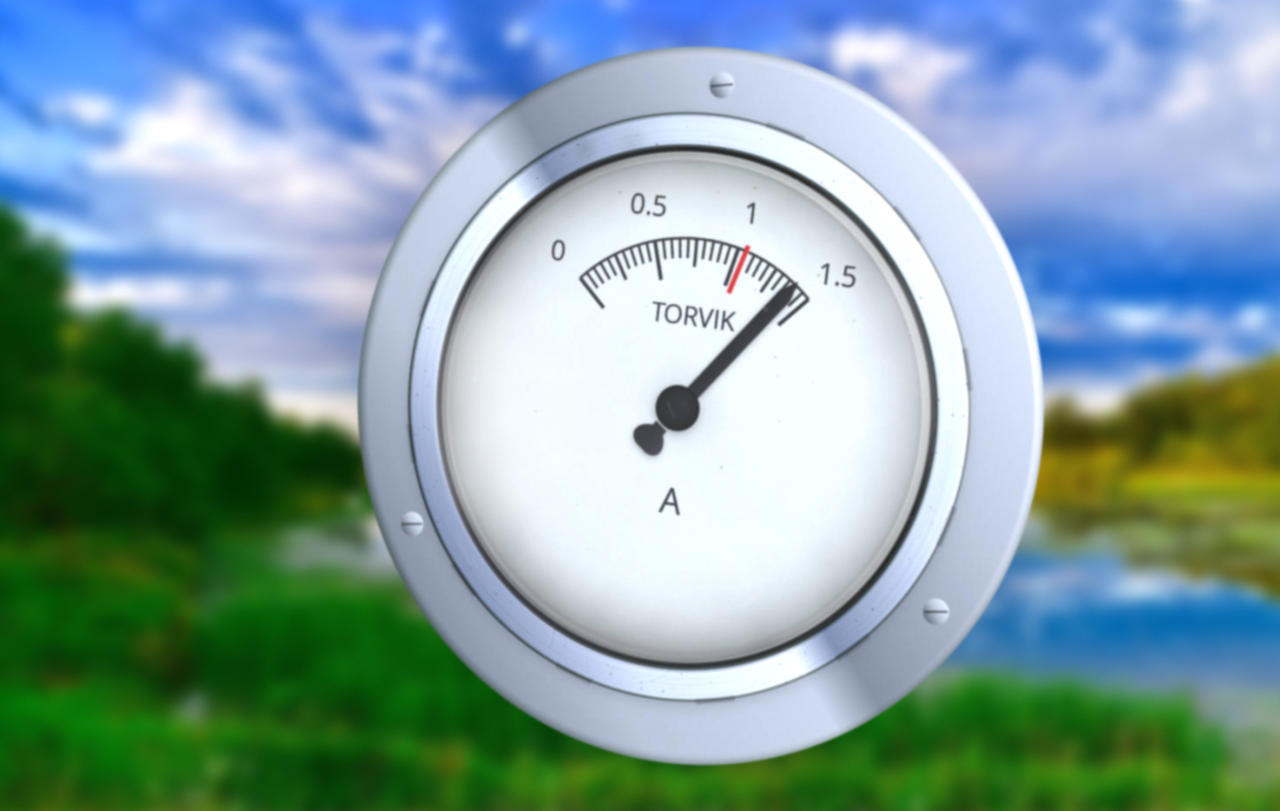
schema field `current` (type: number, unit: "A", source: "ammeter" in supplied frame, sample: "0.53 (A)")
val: 1.4 (A)
